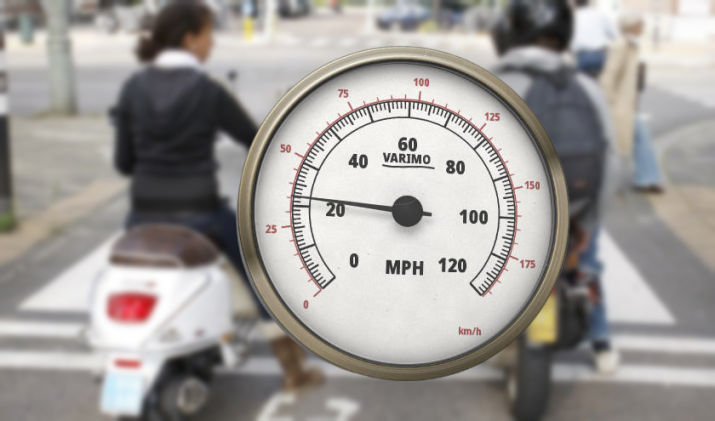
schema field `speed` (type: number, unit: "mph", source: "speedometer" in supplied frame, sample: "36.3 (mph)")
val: 22 (mph)
